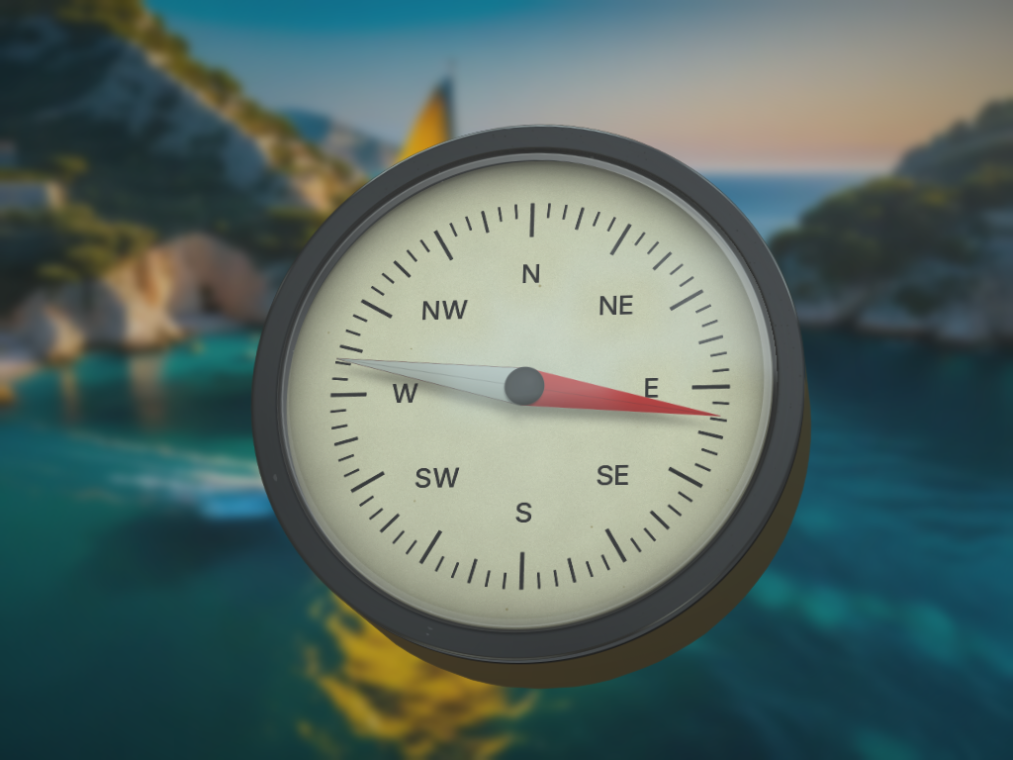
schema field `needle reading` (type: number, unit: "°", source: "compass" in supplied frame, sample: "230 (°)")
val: 100 (°)
